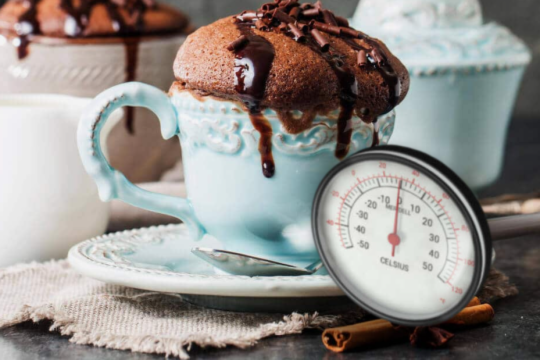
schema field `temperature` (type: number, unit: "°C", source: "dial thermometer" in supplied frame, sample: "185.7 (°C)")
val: 0 (°C)
